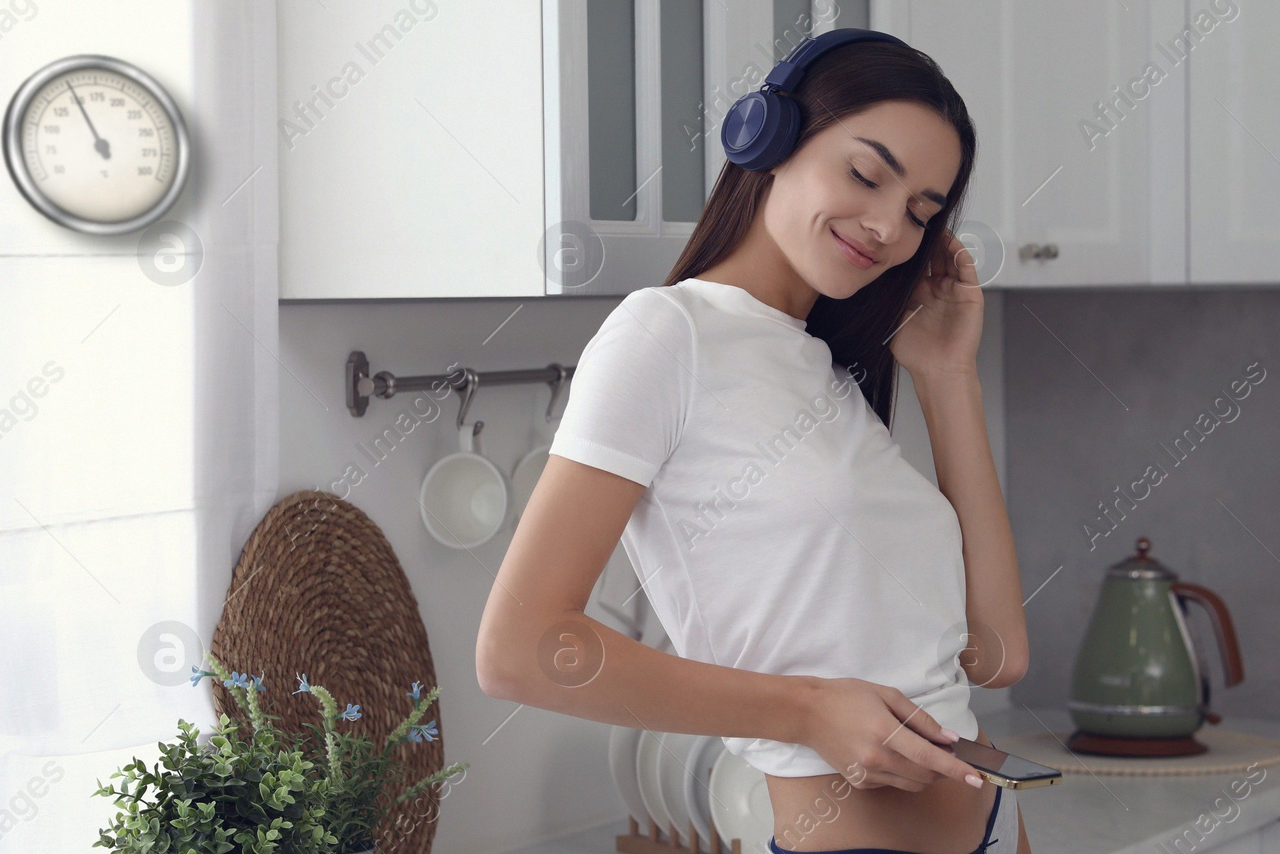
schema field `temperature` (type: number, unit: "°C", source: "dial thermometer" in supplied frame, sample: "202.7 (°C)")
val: 150 (°C)
